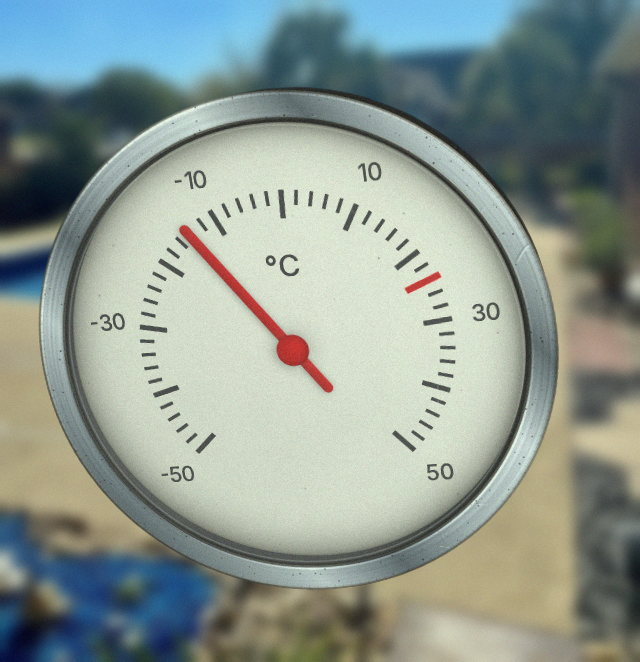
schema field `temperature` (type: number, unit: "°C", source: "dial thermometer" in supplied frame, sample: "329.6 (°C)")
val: -14 (°C)
